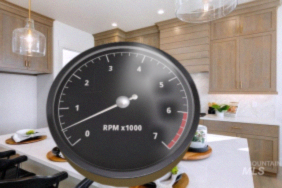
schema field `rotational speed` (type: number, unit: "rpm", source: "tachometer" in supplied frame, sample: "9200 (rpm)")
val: 400 (rpm)
